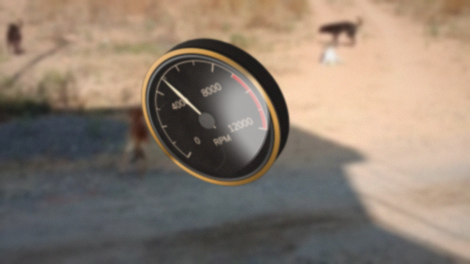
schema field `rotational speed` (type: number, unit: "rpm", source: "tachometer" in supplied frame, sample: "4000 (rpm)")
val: 5000 (rpm)
